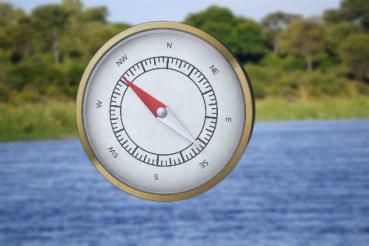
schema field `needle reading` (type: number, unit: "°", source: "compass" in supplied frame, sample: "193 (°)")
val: 305 (°)
